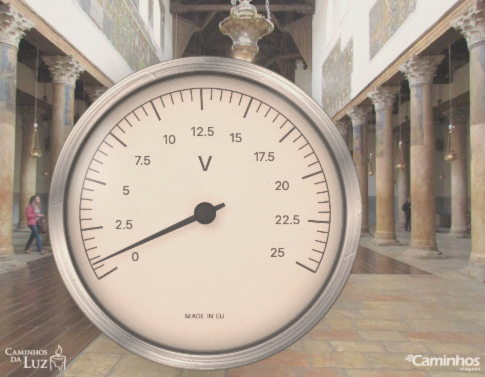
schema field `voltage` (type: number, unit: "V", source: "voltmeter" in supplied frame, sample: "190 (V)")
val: 0.75 (V)
